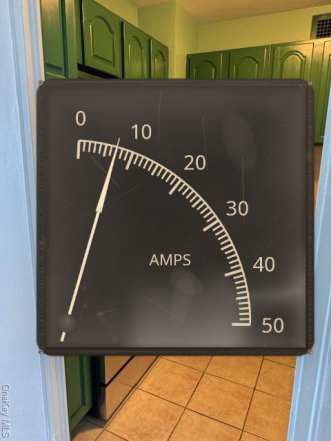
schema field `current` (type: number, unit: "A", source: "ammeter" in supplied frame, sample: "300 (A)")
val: 7 (A)
